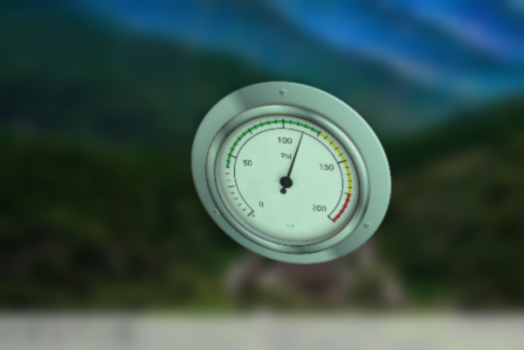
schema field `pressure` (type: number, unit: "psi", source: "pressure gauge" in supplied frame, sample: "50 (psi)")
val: 115 (psi)
